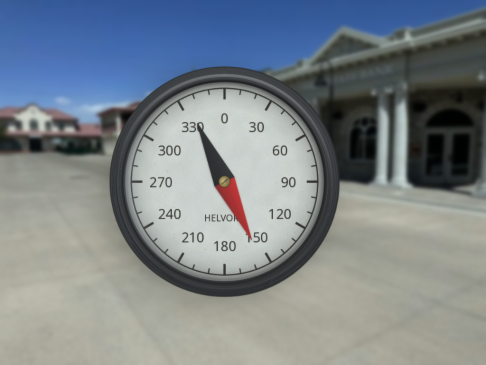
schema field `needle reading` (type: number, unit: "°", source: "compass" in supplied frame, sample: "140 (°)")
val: 155 (°)
